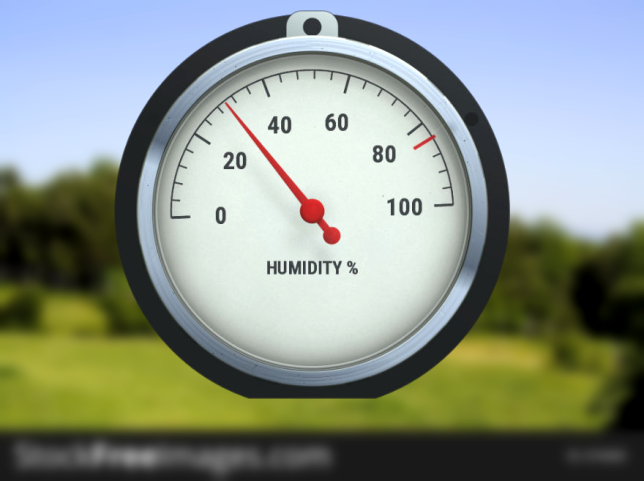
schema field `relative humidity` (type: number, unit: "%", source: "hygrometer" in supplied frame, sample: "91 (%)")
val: 30 (%)
